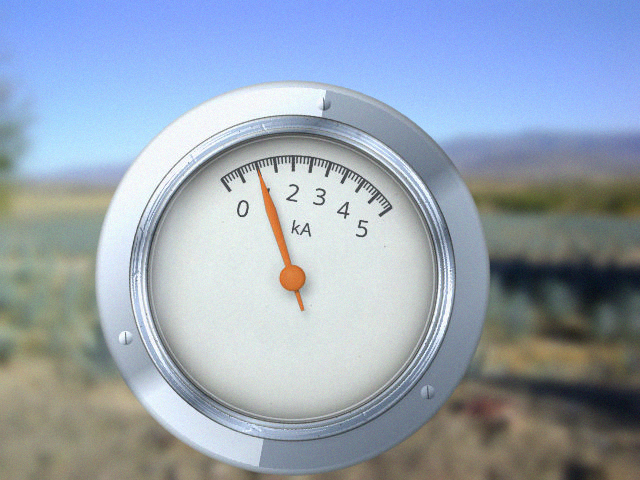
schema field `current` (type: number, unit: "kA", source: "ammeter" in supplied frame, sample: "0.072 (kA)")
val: 1 (kA)
